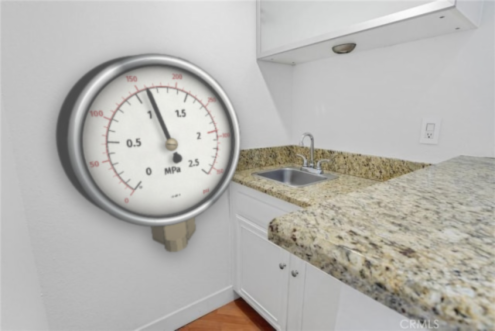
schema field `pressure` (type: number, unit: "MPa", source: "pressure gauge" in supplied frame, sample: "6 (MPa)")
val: 1.1 (MPa)
